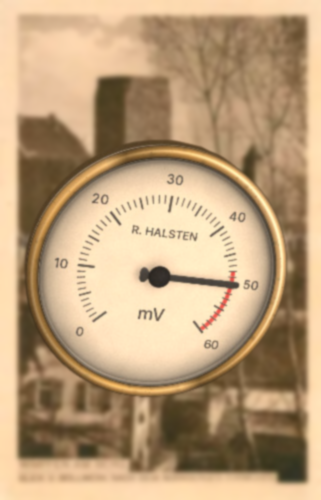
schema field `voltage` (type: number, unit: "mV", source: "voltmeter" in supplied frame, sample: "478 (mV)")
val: 50 (mV)
